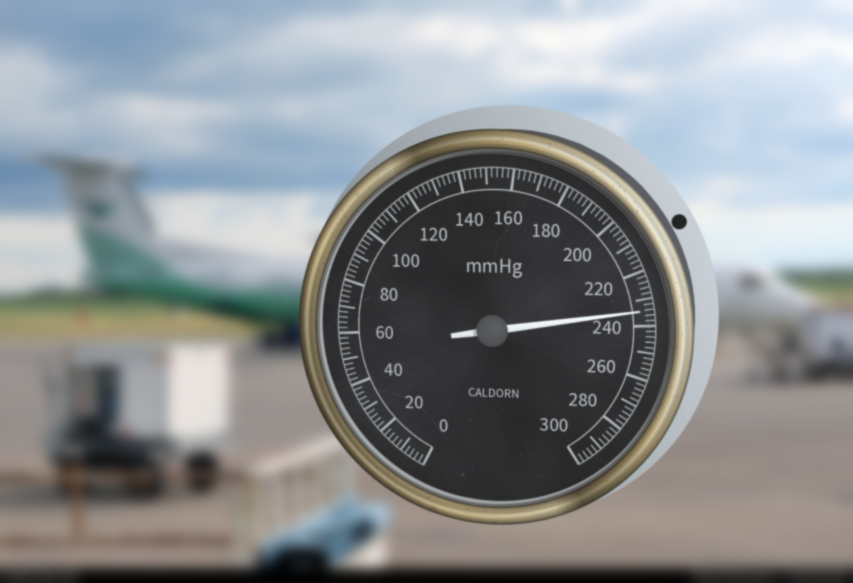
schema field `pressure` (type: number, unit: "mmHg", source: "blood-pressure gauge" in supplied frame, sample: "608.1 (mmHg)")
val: 234 (mmHg)
